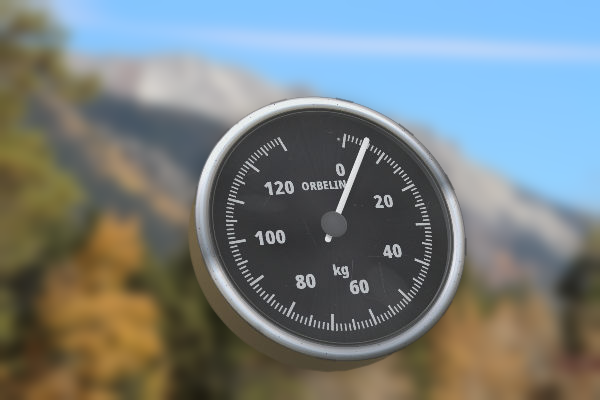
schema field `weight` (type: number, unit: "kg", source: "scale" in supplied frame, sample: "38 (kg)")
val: 5 (kg)
